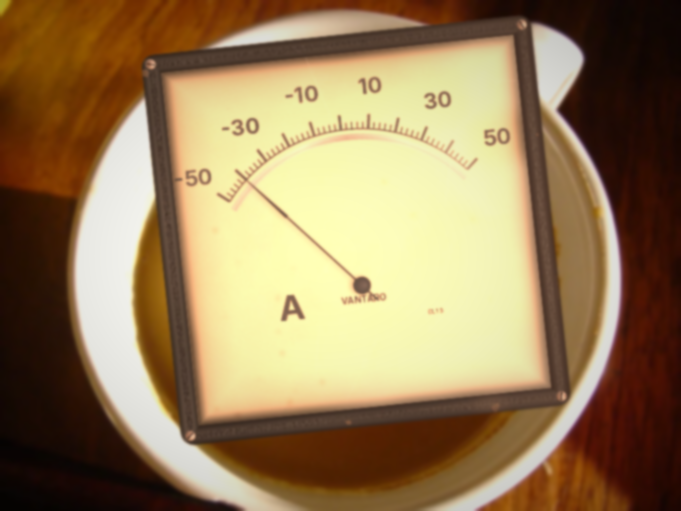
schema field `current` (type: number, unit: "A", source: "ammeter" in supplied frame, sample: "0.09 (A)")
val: -40 (A)
